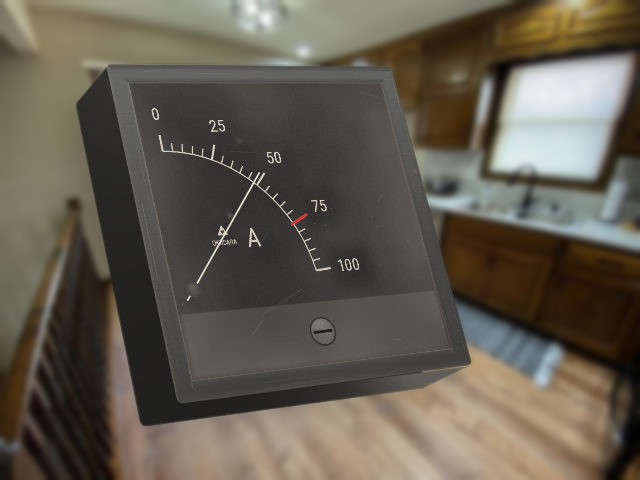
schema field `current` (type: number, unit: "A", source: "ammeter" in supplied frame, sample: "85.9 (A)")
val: 47.5 (A)
